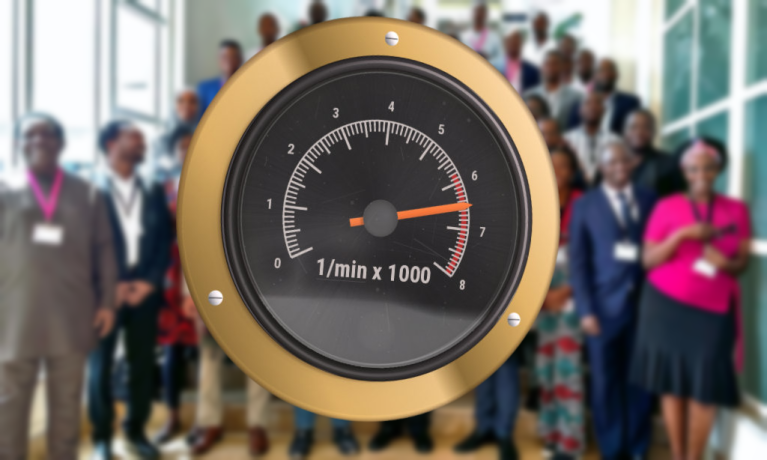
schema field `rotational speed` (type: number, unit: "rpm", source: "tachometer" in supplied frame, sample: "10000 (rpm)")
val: 6500 (rpm)
